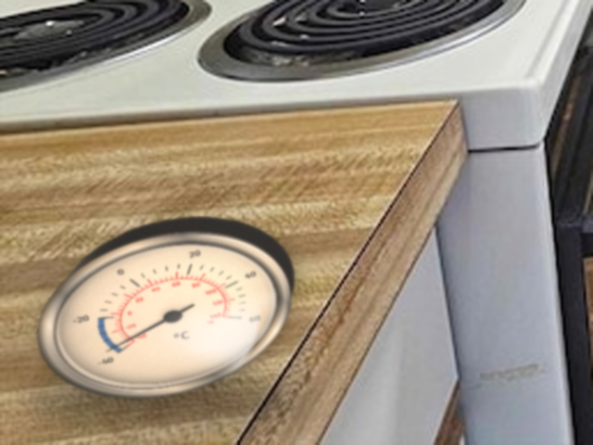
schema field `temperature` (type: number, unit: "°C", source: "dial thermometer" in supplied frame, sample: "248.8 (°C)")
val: -36 (°C)
